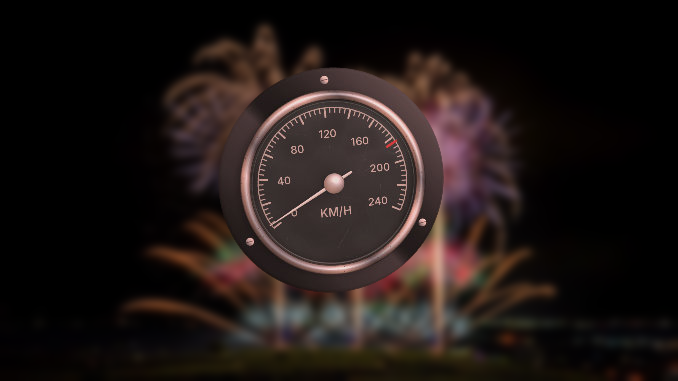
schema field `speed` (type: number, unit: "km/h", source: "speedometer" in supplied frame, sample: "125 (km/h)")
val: 4 (km/h)
